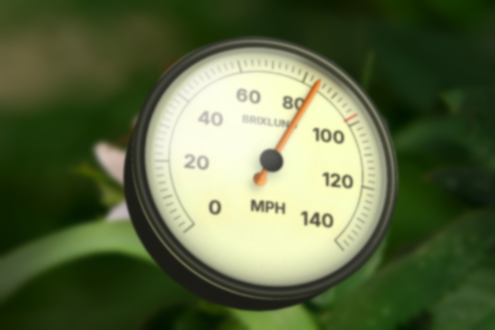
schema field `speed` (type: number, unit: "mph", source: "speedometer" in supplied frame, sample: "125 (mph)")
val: 84 (mph)
